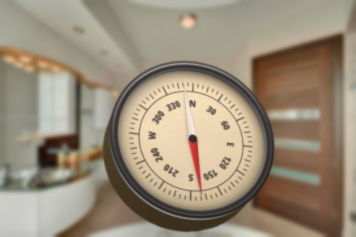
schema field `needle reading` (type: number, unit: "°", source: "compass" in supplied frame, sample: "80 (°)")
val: 170 (°)
